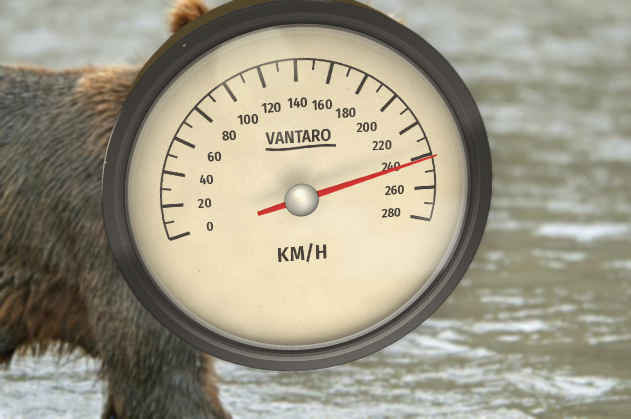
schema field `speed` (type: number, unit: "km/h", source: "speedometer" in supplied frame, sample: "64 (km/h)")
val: 240 (km/h)
